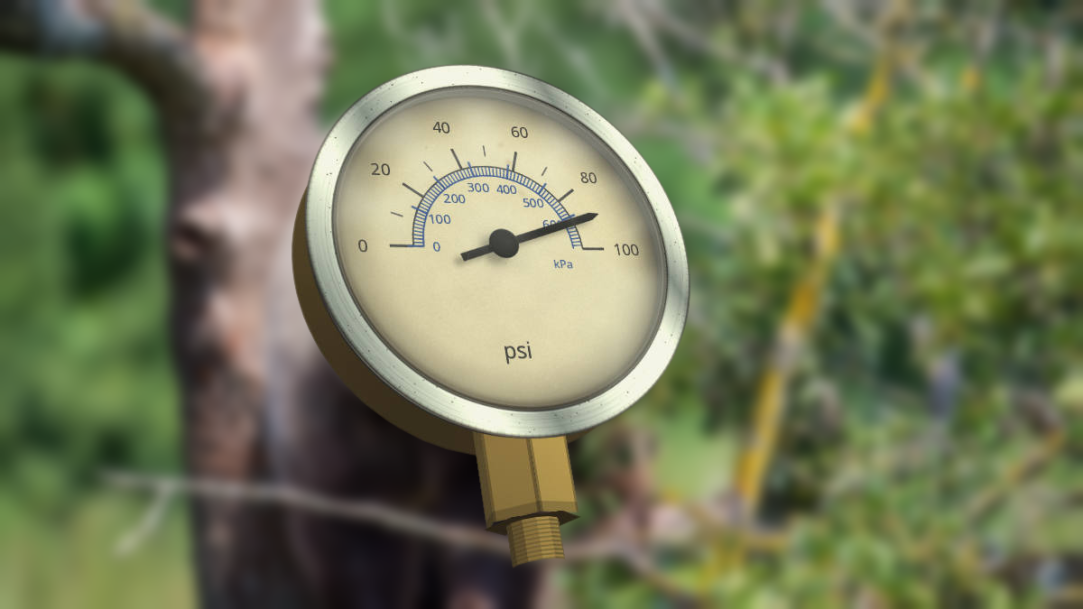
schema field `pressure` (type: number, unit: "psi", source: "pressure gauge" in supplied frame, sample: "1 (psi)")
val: 90 (psi)
